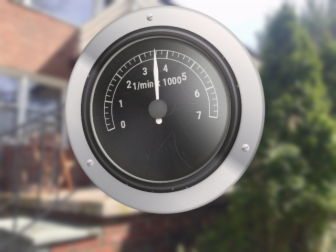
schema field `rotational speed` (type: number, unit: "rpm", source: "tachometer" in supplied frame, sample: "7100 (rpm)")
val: 3600 (rpm)
